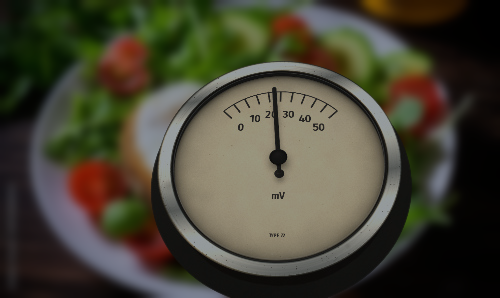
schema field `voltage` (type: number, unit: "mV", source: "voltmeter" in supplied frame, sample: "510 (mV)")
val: 22.5 (mV)
